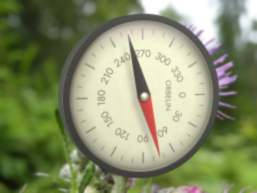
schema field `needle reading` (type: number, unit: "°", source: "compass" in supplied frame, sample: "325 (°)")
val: 75 (°)
